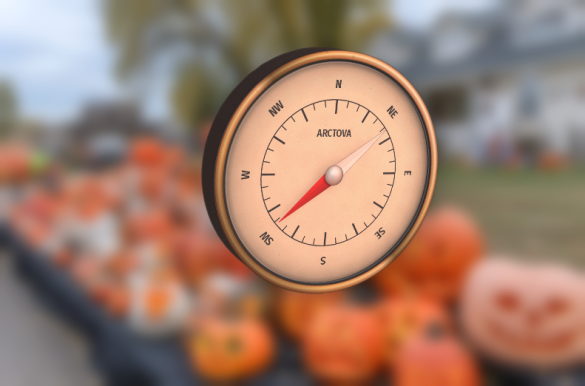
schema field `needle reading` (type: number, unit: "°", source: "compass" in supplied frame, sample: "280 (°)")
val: 230 (°)
